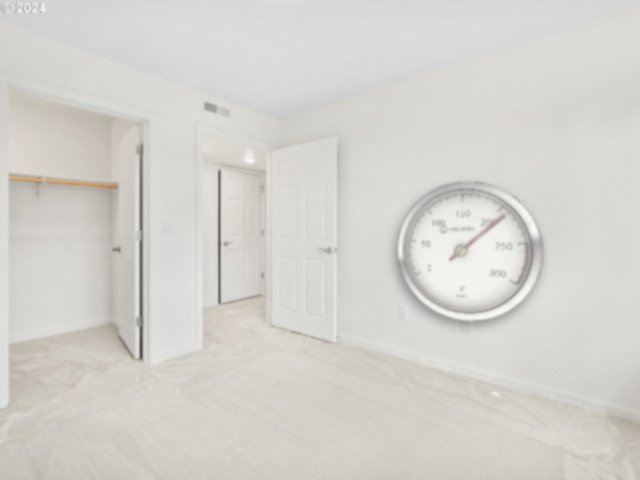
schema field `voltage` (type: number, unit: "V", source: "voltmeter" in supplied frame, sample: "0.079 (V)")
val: 210 (V)
